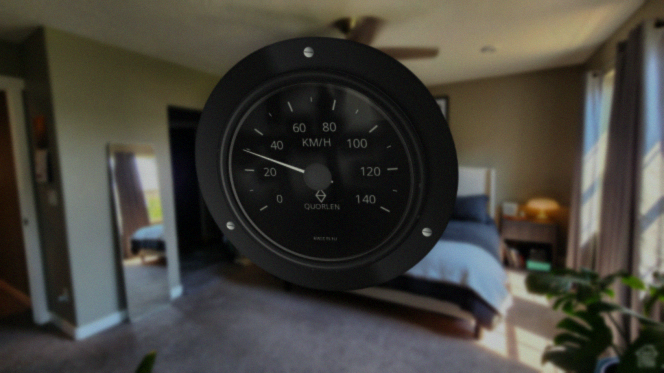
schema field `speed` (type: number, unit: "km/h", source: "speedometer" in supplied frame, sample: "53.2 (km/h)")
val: 30 (km/h)
